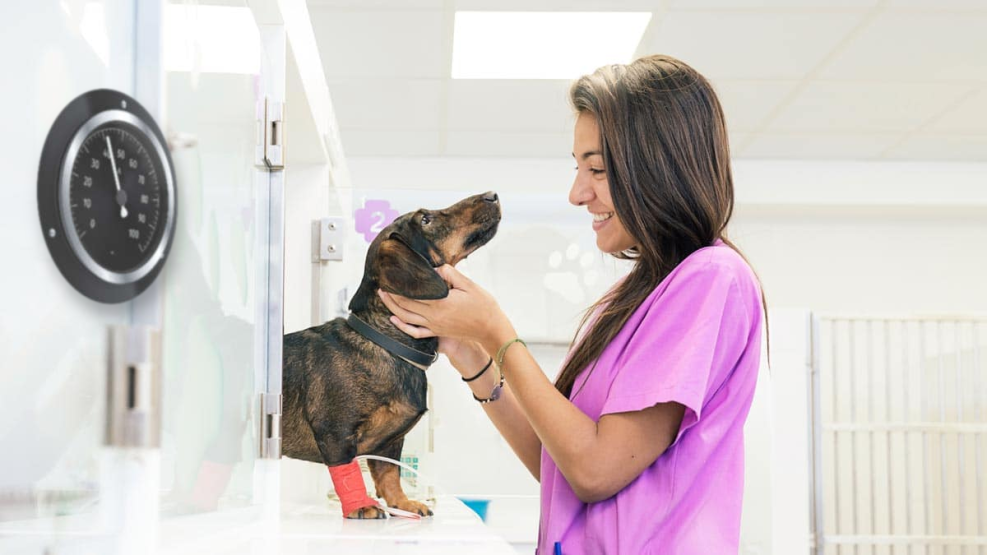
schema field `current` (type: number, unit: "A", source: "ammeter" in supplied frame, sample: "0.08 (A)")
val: 40 (A)
